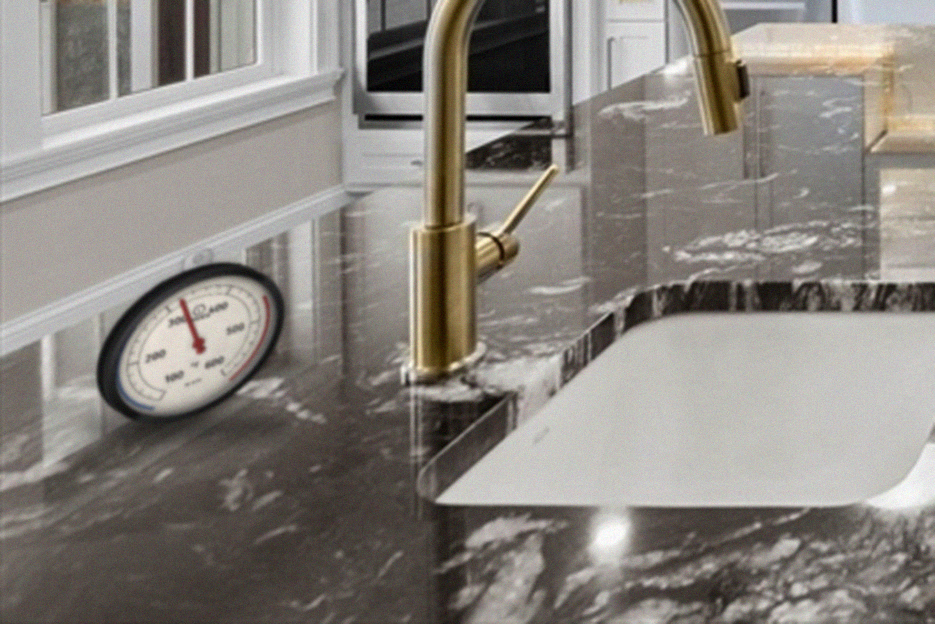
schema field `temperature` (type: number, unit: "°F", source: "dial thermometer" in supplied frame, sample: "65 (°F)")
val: 320 (°F)
